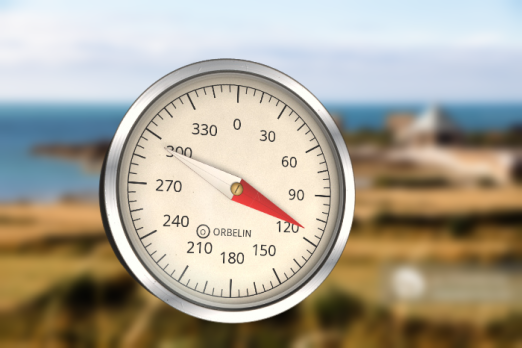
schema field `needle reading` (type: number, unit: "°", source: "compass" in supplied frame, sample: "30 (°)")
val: 115 (°)
